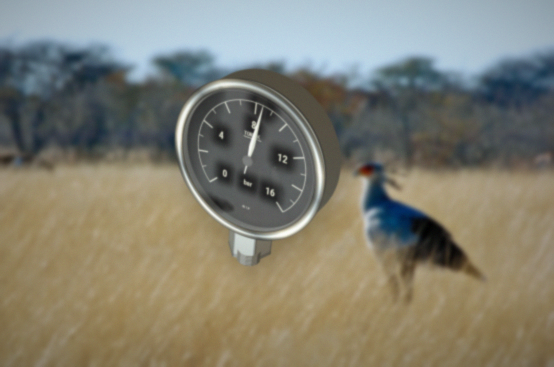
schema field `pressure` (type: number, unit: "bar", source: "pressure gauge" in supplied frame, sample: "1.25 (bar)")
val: 8.5 (bar)
